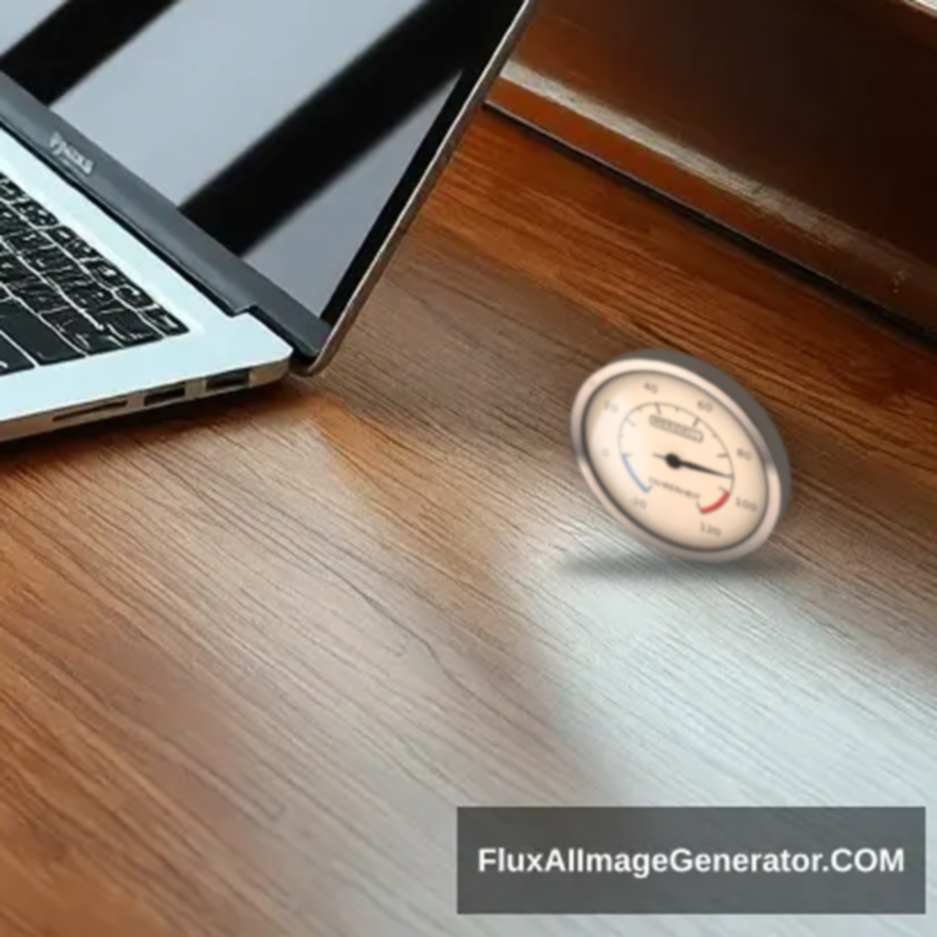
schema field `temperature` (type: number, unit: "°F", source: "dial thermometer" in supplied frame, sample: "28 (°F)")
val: 90 (°F)
